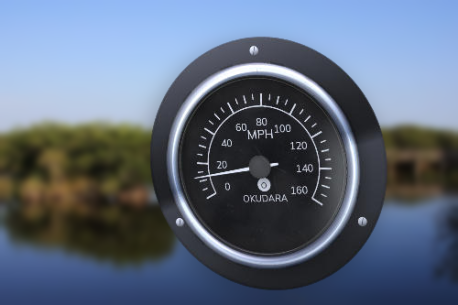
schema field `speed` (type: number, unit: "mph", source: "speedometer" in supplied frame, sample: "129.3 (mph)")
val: 12.5 (mph)
